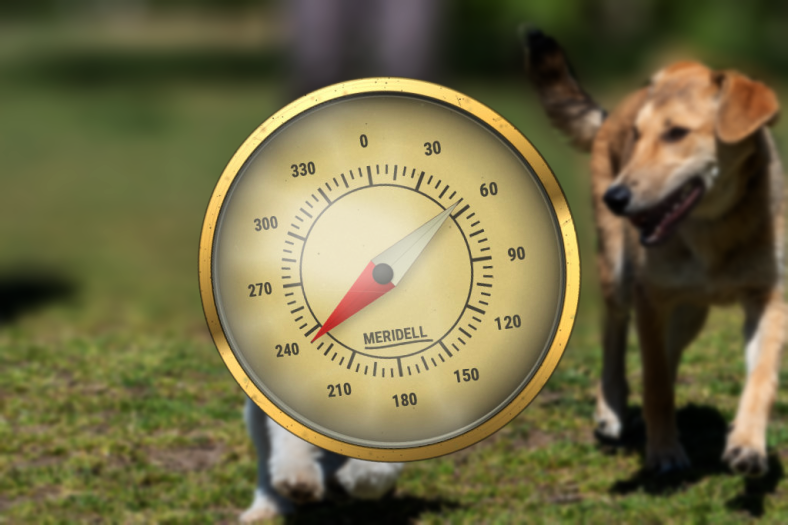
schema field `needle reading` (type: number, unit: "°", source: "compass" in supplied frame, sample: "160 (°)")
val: 235 (°)
